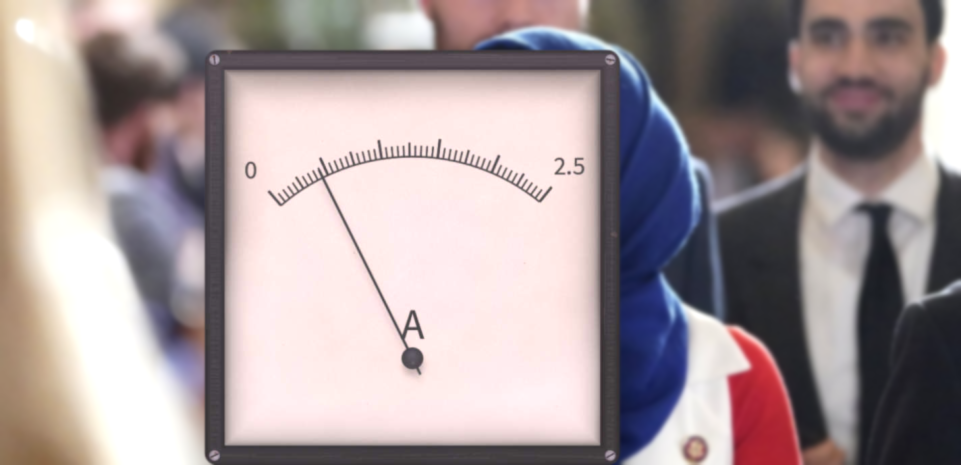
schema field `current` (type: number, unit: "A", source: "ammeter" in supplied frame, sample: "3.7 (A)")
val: 0.45 (A)
